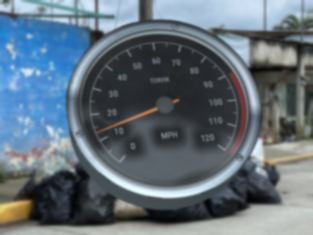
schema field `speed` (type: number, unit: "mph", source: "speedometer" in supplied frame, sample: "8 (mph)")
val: 12.5 (mph)
